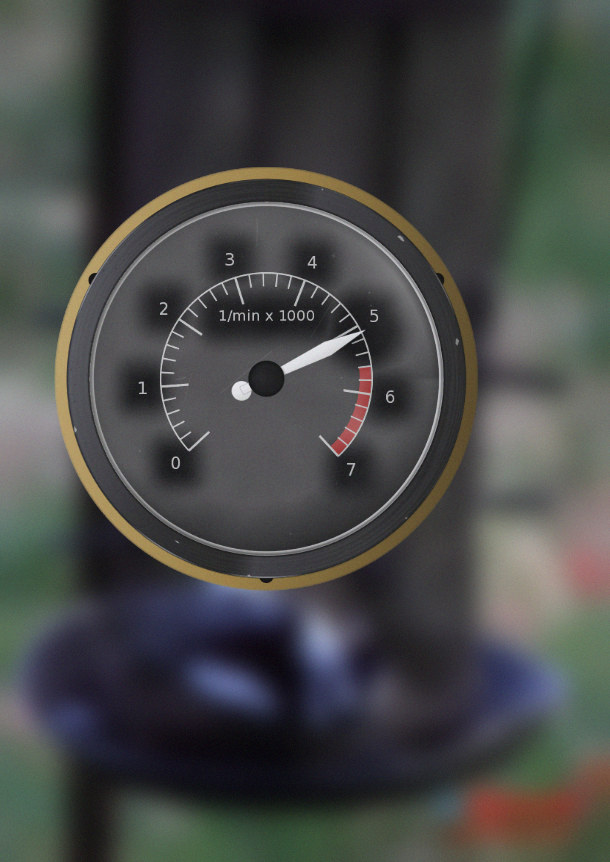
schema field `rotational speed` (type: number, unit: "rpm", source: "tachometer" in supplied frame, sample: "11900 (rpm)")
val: 5100 (rpm)
